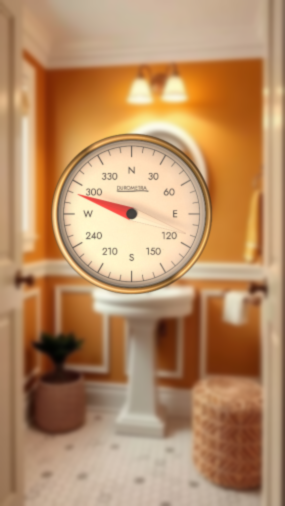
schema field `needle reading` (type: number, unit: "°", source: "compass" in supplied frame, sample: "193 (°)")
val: 290 (°)
